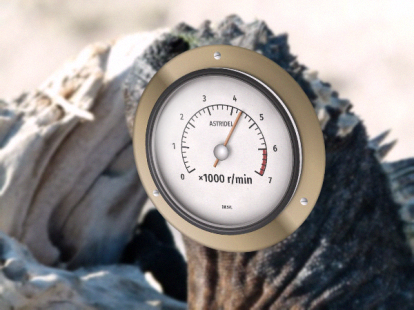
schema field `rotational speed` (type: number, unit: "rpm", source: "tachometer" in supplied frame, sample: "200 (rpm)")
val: 4400 (rpm)
